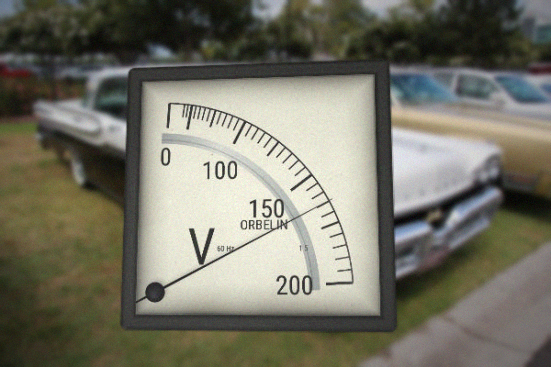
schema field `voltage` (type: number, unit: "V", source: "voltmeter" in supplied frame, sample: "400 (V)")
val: 165 (V)
